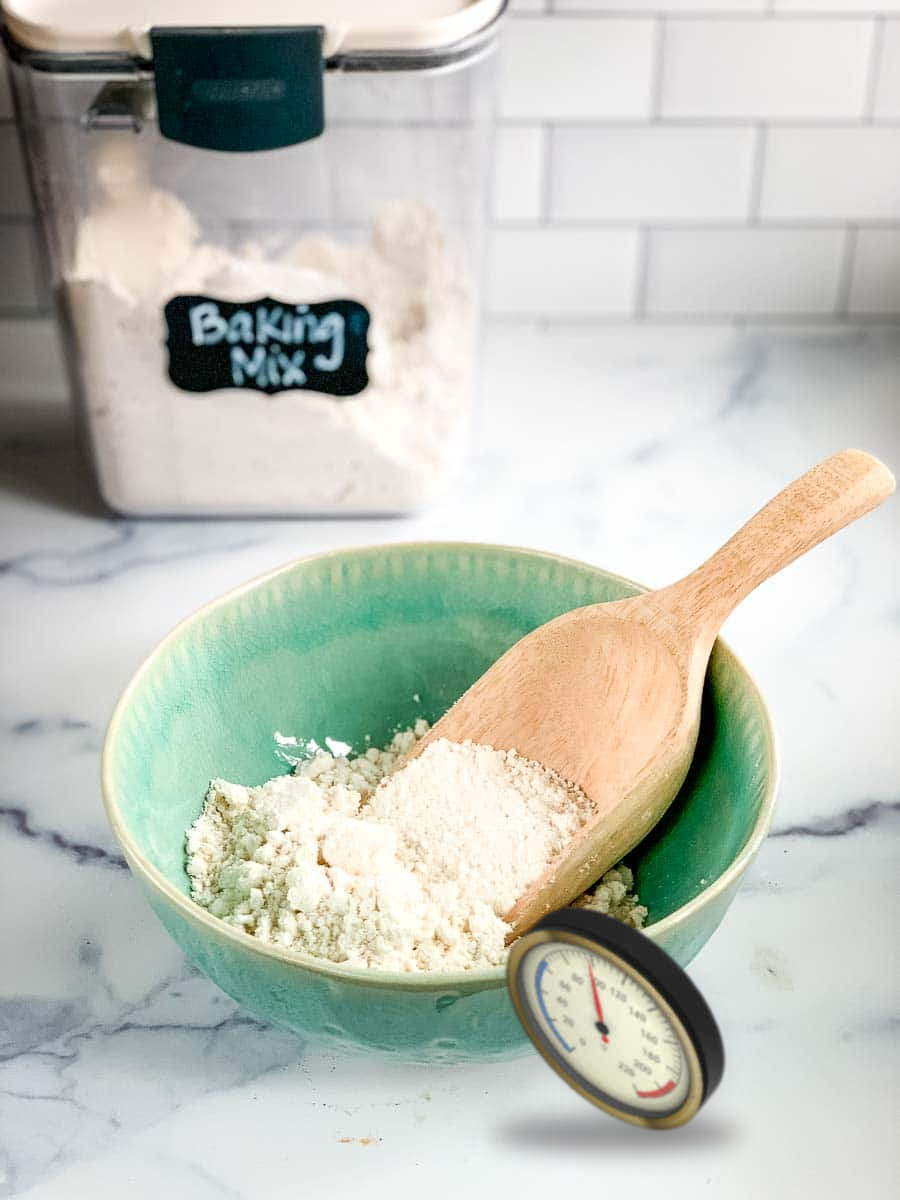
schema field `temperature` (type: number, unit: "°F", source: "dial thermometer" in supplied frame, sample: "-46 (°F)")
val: 100 (°F)
